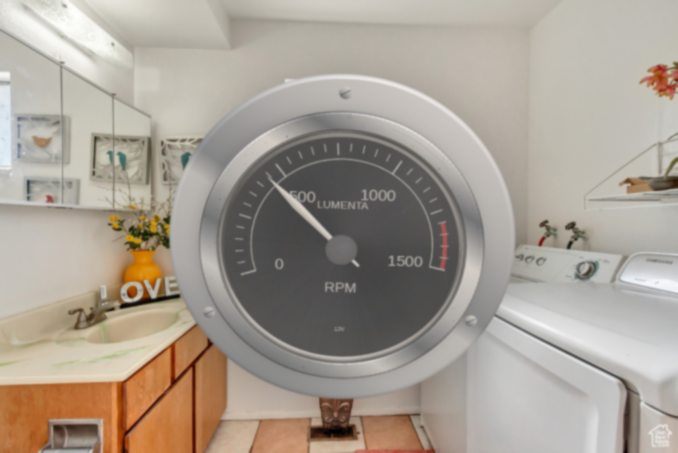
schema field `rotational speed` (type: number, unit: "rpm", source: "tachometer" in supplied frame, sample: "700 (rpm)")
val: 450 (rpm)
